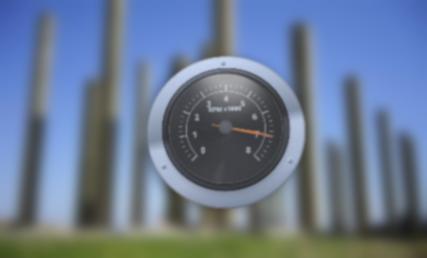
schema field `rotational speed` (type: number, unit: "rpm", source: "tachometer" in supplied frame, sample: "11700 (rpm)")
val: 7000 (rpm)
